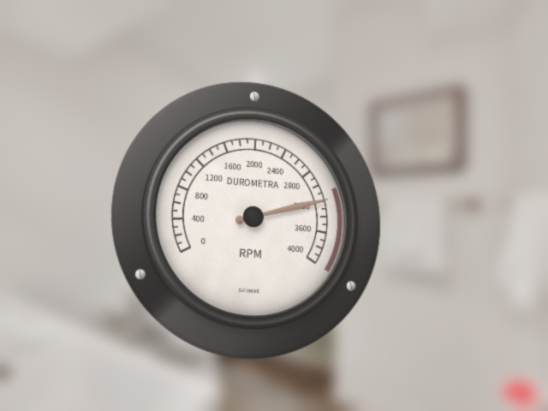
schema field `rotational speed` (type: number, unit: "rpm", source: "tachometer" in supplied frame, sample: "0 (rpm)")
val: 3200 (rpm)
